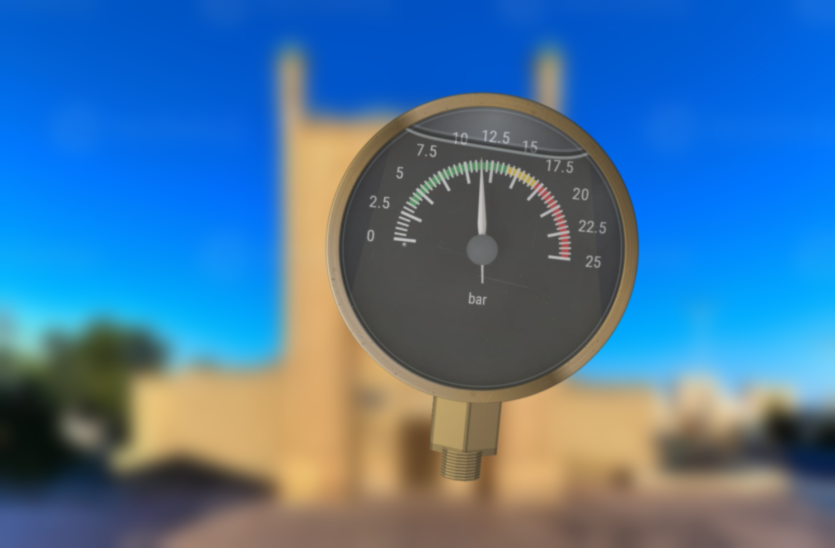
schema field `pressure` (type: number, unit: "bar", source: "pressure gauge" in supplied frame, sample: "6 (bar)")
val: 11.5 (bar)
